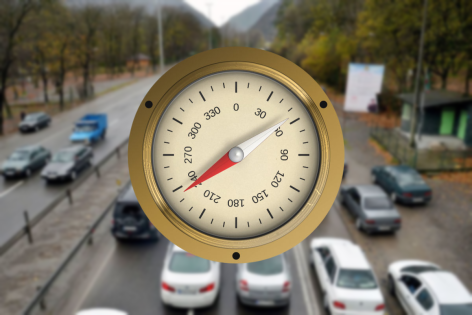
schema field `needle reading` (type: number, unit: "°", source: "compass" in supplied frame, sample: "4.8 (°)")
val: 235 (°)
